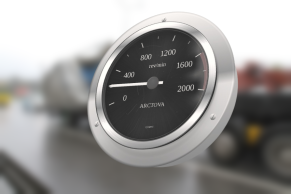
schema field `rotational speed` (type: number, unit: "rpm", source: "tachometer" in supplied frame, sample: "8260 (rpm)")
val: 200 (rpm)
